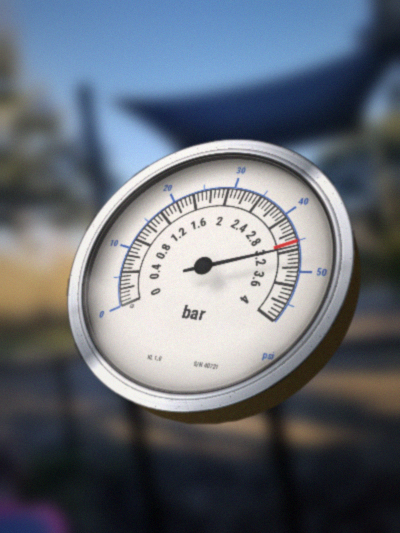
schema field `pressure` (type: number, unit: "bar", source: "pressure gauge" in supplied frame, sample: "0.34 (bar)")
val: 3.2 (bar)
